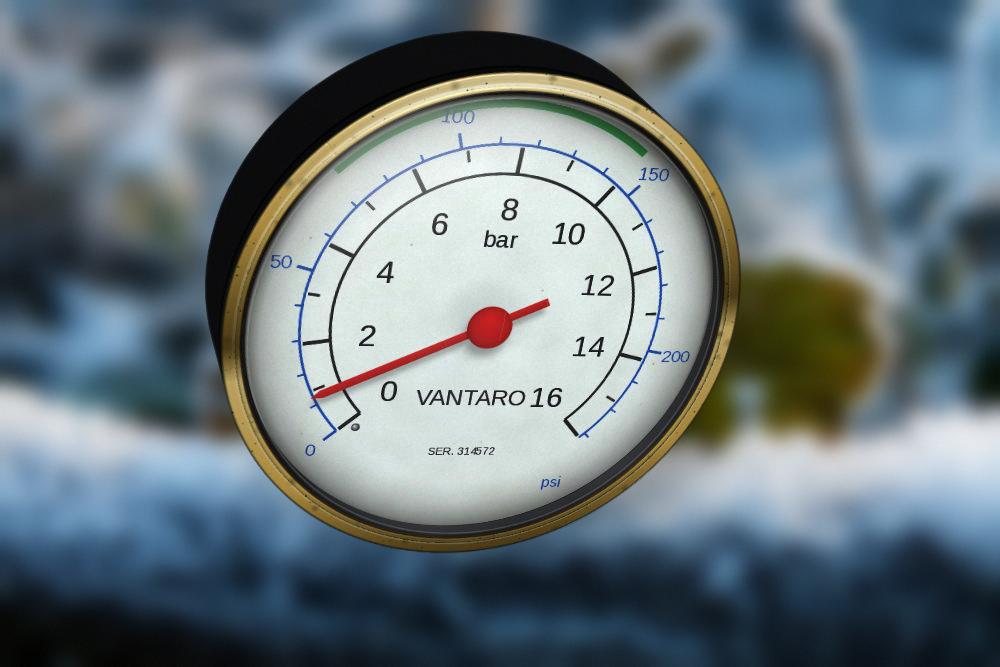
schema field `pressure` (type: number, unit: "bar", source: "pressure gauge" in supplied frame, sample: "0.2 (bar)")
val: 1 (bar)
